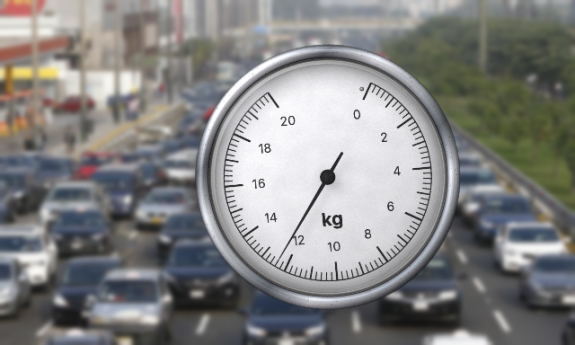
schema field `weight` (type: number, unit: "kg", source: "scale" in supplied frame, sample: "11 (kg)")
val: 12.4 (kg)
